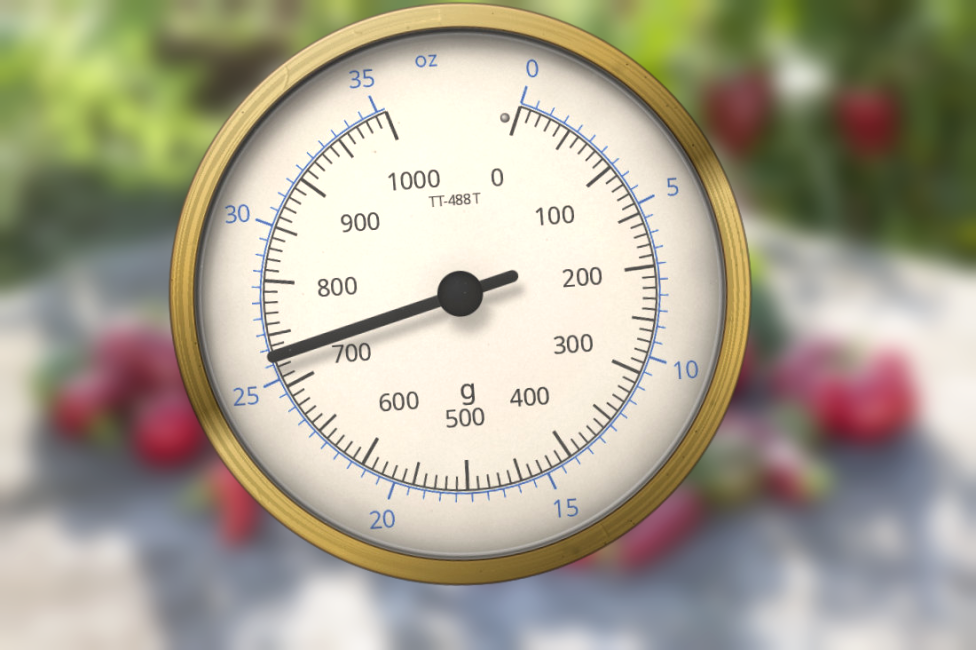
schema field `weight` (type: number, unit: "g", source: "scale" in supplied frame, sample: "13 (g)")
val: 730 (g)
